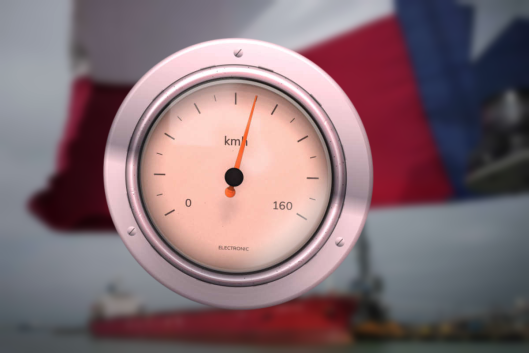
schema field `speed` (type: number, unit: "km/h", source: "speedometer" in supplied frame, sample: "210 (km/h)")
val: 90 (km/h)
